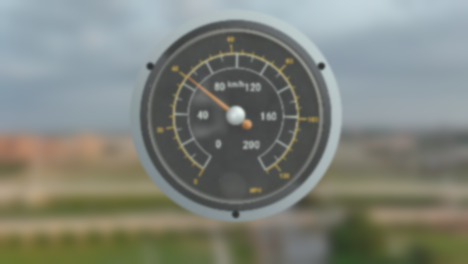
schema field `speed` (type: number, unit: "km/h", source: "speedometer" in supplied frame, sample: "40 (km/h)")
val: 65 (km/h)
